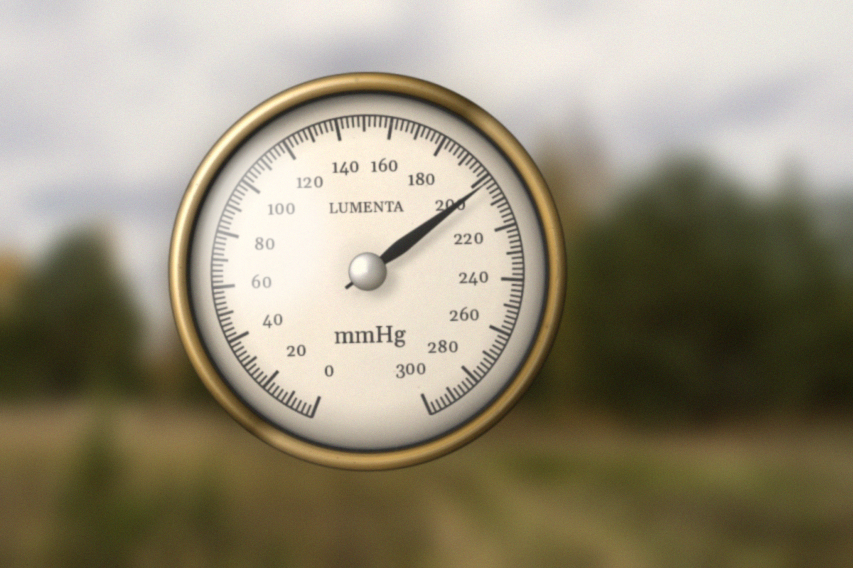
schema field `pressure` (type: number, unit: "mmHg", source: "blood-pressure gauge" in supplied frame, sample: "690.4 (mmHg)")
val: 202 (mmHg)
